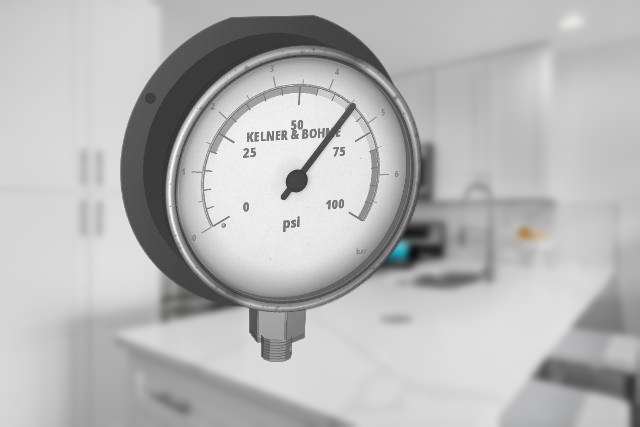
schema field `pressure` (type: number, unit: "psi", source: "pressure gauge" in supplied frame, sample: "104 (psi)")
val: 65 (psi)
